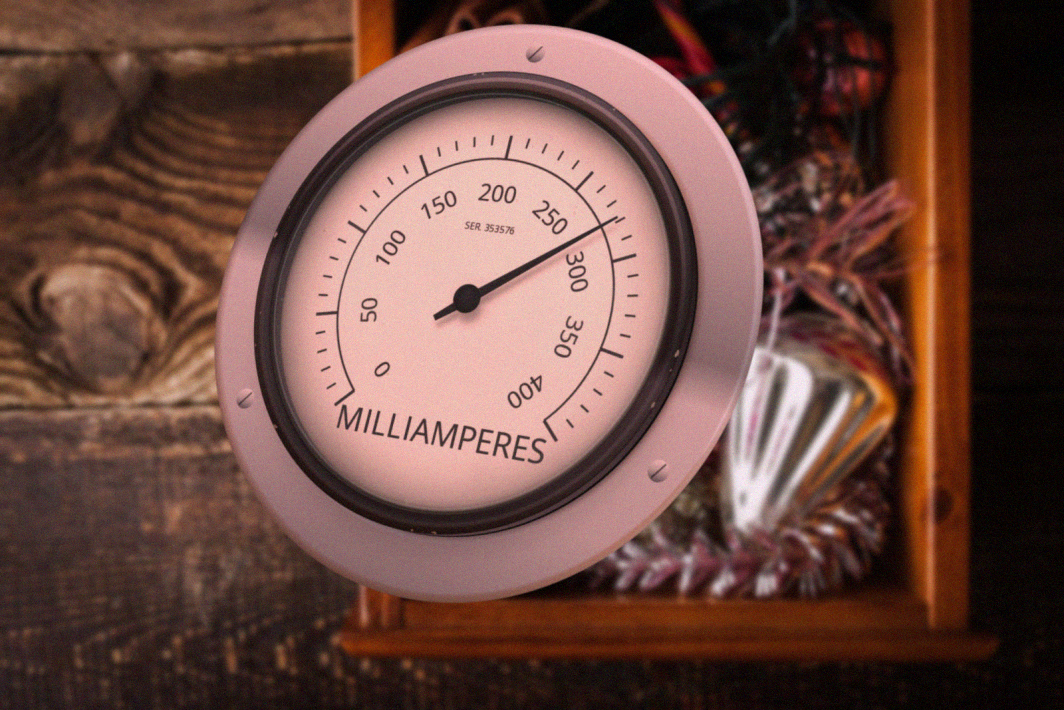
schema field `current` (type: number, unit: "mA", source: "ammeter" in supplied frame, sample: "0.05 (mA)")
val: 280 (mA)
